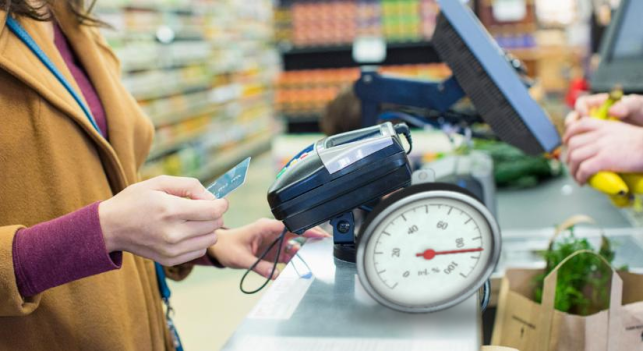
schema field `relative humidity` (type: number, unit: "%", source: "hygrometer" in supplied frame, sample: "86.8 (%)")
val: 85 (%)
